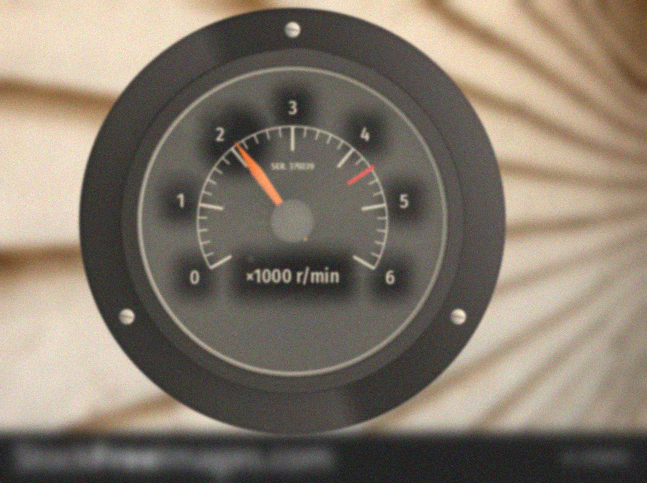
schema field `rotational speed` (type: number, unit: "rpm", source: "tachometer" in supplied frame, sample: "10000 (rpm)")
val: 2100 (rpm)
